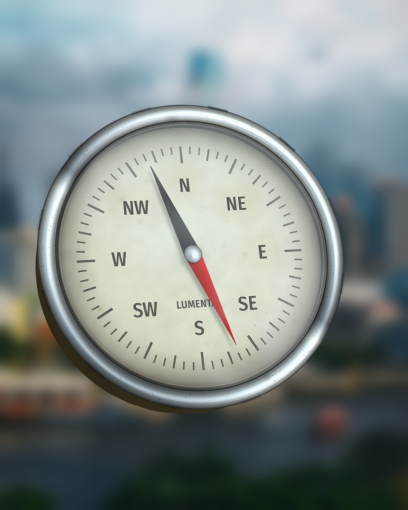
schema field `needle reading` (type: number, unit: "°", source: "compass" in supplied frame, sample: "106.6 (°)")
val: 160 (°)
